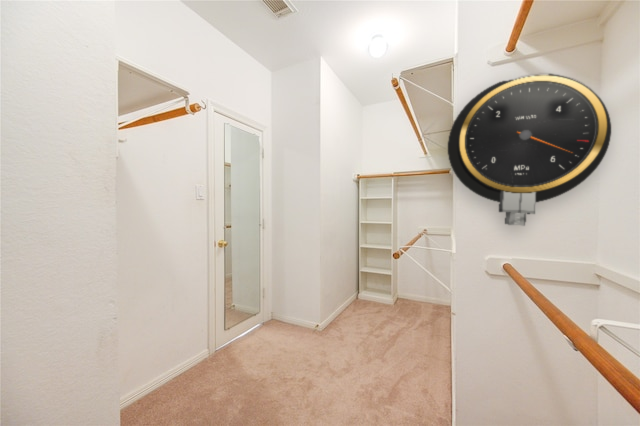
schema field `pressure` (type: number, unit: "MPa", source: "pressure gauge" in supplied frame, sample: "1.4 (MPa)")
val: 5.6 (MPa)
